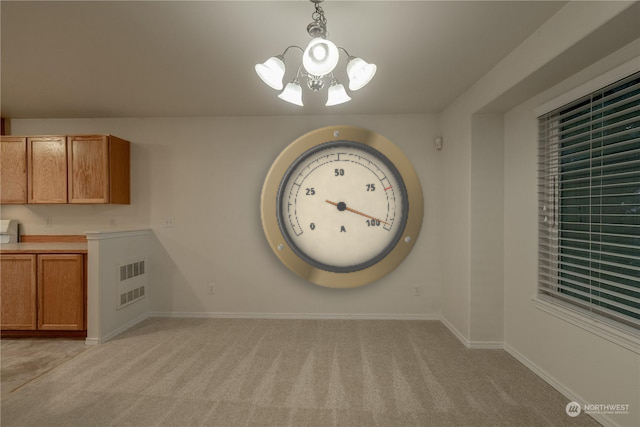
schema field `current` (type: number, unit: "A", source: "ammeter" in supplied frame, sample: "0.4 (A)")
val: 97.5 (A)
